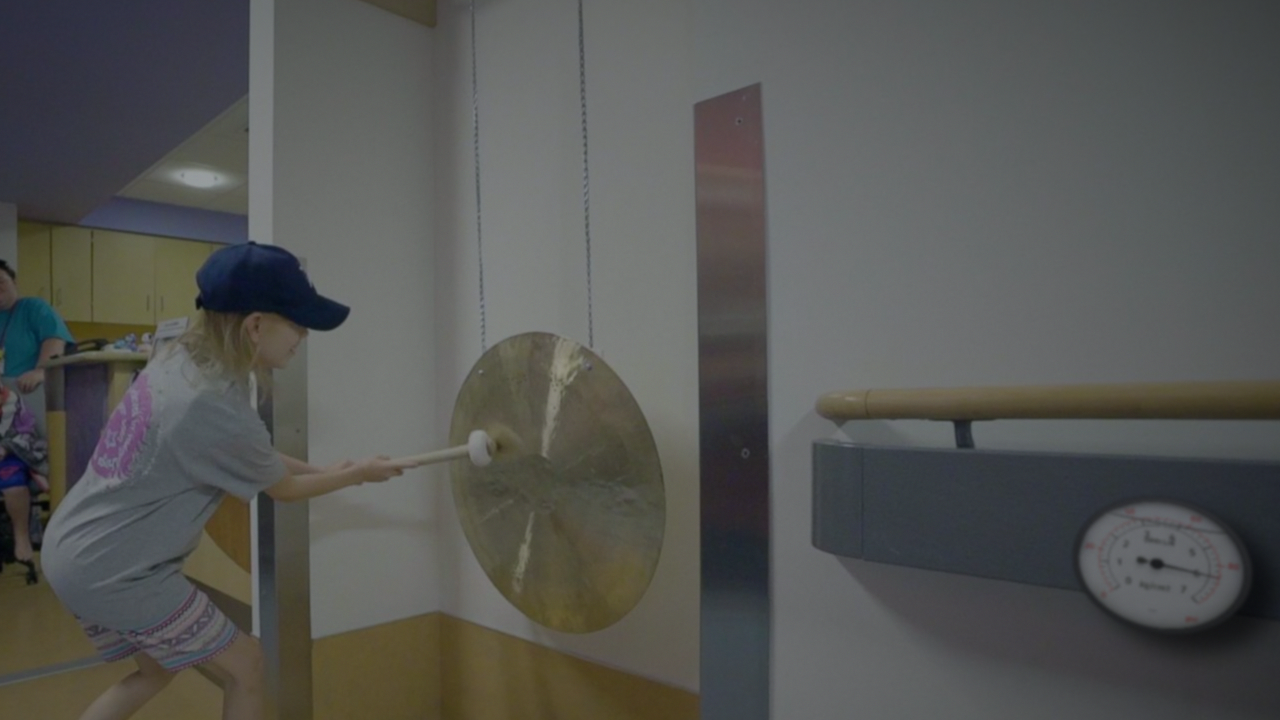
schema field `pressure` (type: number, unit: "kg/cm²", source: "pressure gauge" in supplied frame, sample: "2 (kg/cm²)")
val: 6 (kg/cm²)
